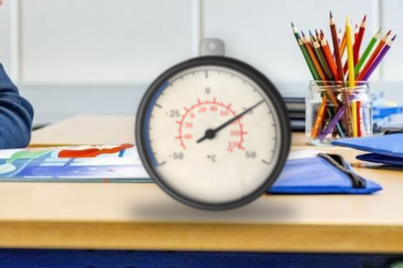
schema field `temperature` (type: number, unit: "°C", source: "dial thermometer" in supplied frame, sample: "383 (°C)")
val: 25 (°C)
